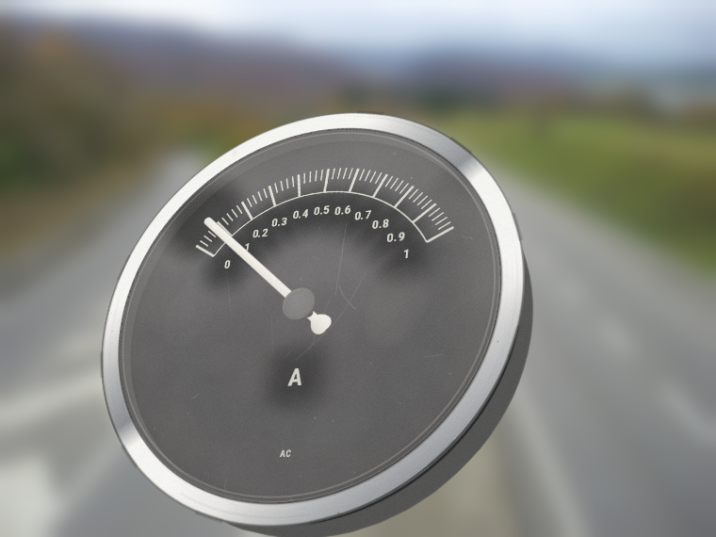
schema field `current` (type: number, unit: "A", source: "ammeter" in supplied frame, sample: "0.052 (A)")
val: 0.08 (A)
